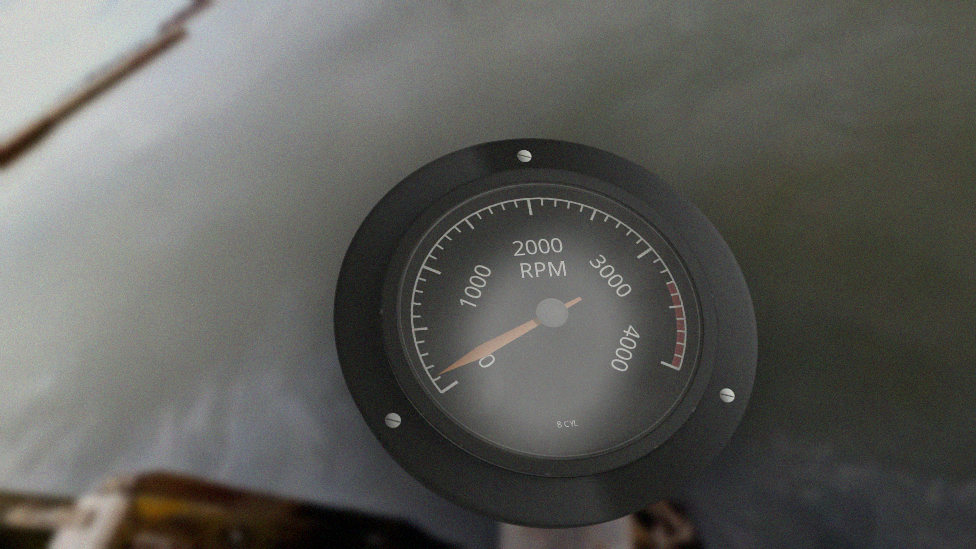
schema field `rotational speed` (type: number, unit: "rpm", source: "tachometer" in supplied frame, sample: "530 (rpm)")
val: 100 (rpm)
